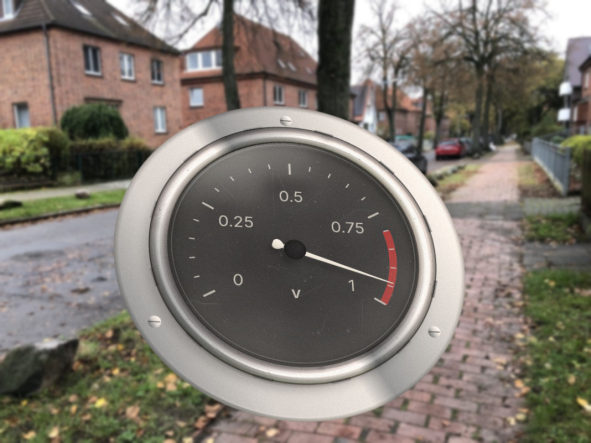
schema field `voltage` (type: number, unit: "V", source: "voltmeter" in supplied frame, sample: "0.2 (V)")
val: 0.95 (V)
